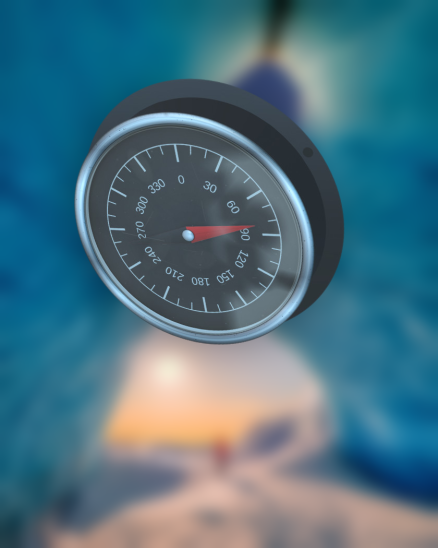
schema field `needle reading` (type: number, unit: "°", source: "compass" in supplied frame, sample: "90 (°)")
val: 80 (°)
